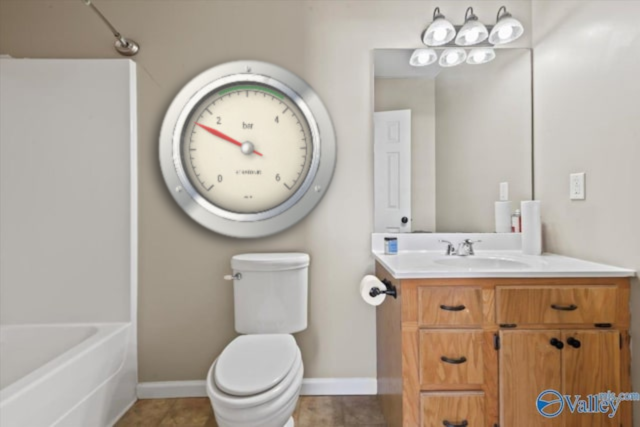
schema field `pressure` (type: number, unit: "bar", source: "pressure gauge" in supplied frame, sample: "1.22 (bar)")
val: 1.6 (bar)
